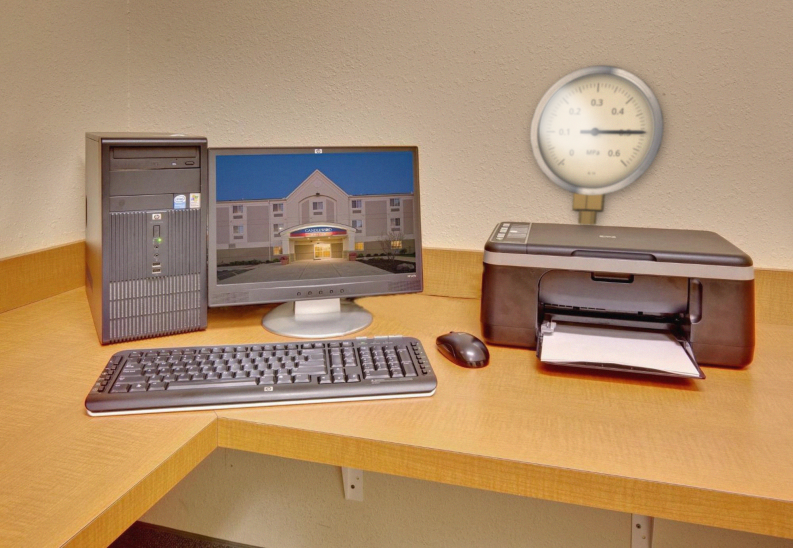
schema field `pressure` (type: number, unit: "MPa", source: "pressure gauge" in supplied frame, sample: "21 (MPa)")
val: 0.5 (MPa)
